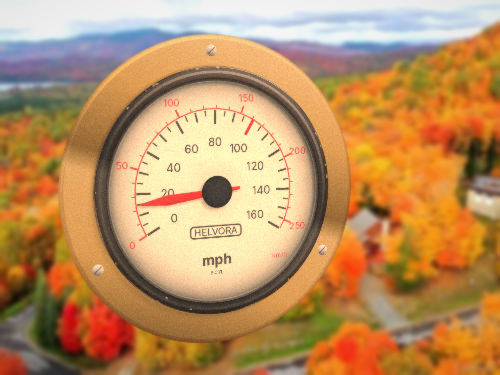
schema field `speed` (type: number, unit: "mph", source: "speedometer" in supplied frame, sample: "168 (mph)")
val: 15 (mph)
